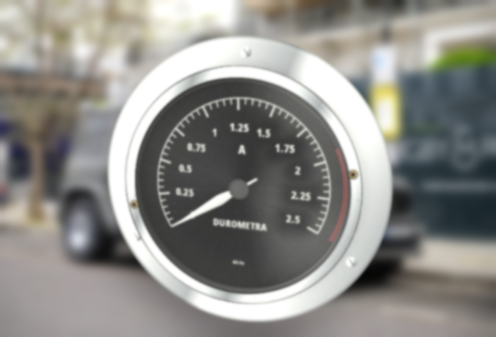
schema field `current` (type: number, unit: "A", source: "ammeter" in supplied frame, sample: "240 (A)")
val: 0 (A)
